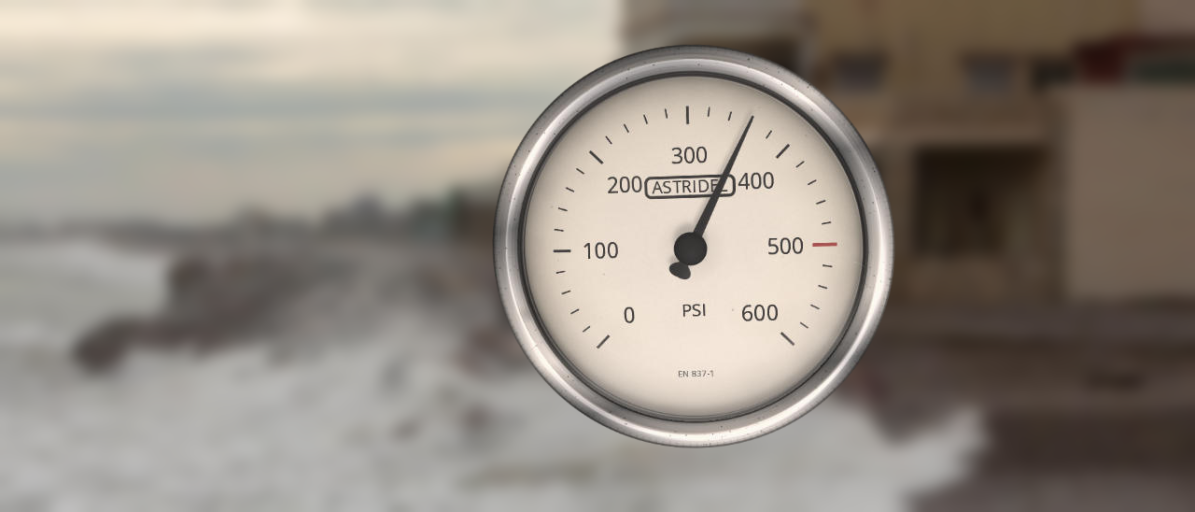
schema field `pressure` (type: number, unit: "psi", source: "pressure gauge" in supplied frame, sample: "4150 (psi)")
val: 360 (psi)
